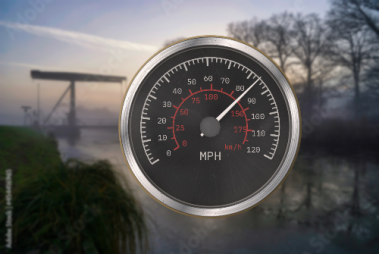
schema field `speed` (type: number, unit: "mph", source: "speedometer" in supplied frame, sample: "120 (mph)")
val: 84 (mph)
